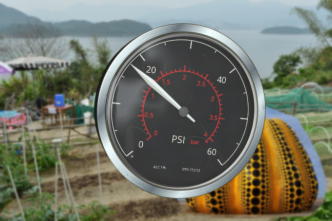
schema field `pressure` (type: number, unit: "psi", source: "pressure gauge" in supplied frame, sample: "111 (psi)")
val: 17.5 (psi)
